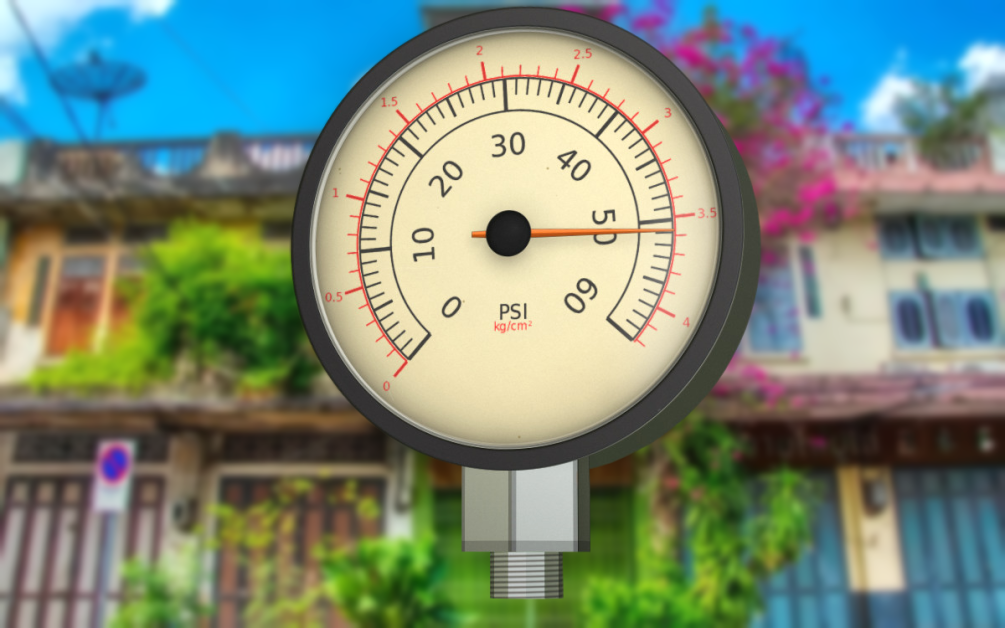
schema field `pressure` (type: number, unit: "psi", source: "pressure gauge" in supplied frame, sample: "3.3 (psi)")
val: 51 (psi)
